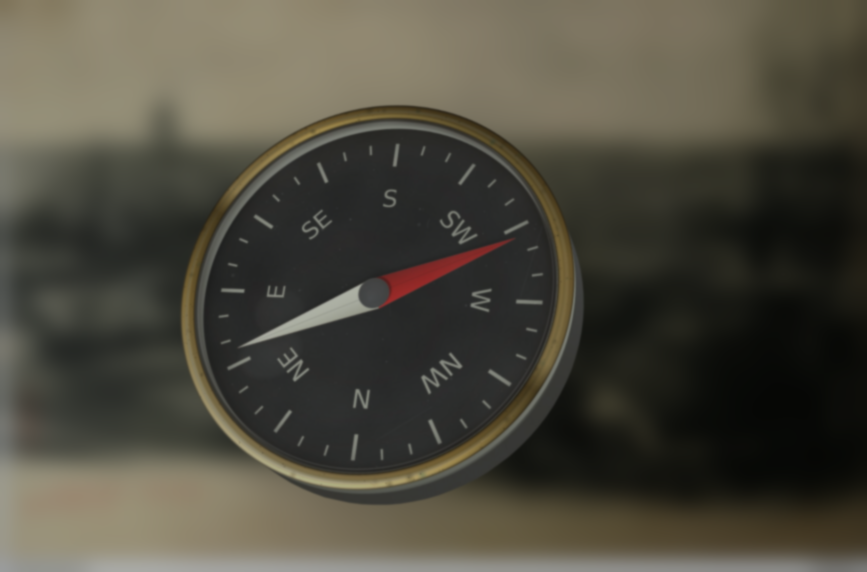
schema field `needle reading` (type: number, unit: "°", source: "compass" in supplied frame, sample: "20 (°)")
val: 245 (°)
